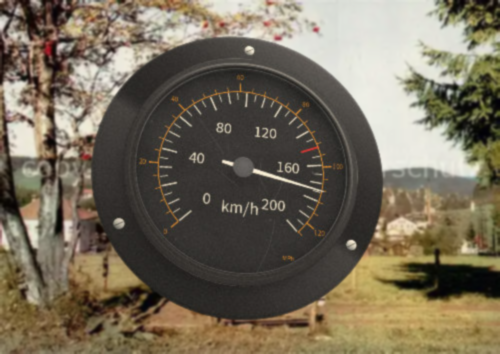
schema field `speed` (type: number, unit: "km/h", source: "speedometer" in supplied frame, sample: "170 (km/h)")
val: 175 (km/h)
